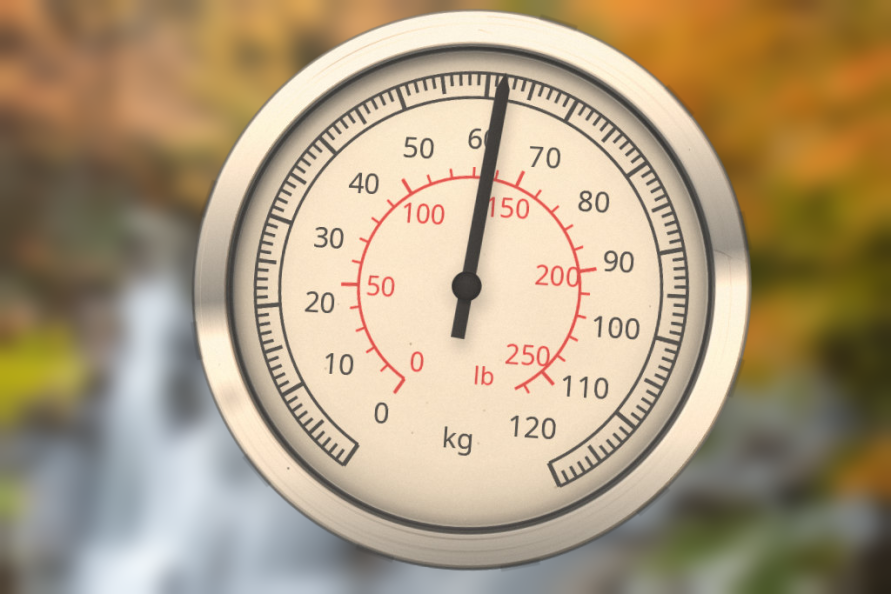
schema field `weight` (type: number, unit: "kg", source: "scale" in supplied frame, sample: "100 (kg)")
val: 62 (kg)
